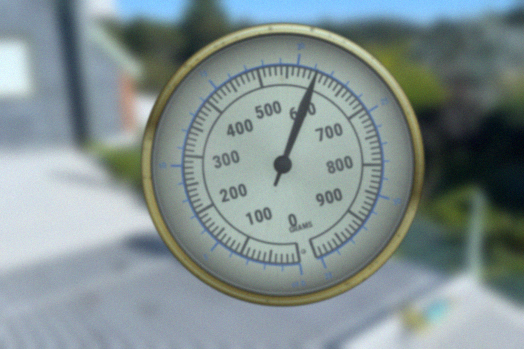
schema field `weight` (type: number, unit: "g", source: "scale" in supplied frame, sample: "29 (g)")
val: 600 (g)
